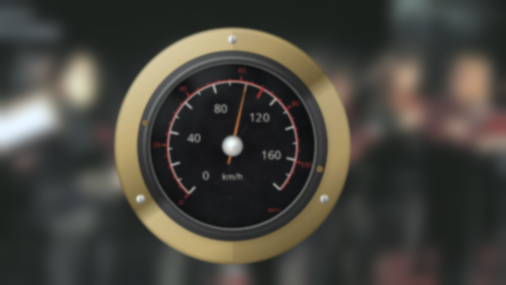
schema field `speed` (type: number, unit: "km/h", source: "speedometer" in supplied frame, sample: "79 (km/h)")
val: 100 (km/h)
